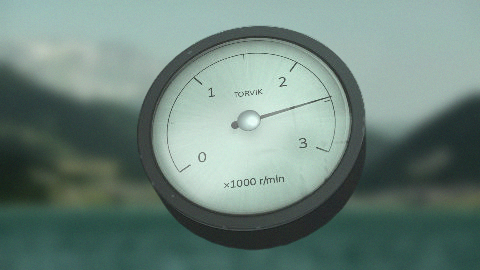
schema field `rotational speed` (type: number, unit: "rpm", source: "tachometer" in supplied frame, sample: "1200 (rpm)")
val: 2500 (rpm)
